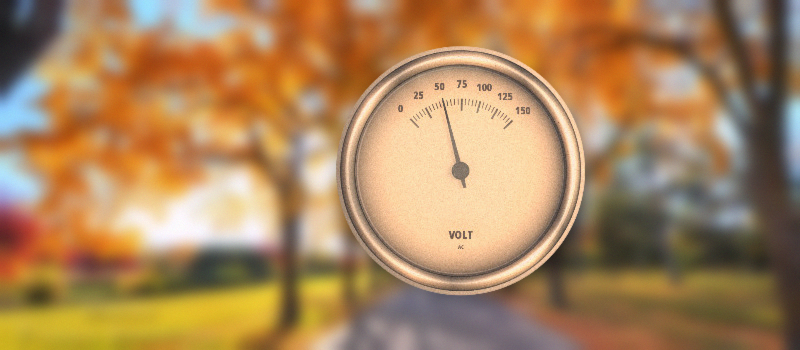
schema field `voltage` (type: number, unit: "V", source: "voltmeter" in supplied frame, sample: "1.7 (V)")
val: 50 (V)
